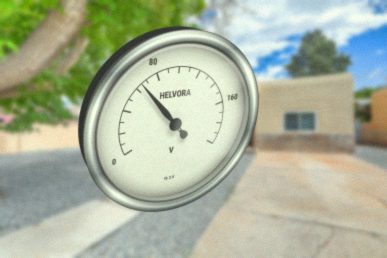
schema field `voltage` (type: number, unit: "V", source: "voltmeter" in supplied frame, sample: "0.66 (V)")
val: 65 (V)
